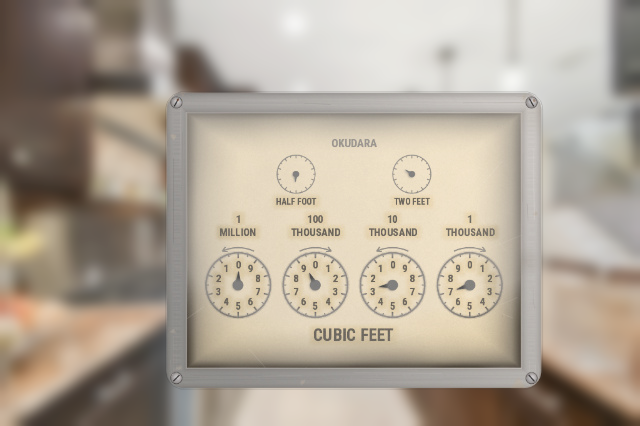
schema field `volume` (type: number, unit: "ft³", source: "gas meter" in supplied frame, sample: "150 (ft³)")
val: 992700 (ft³)
